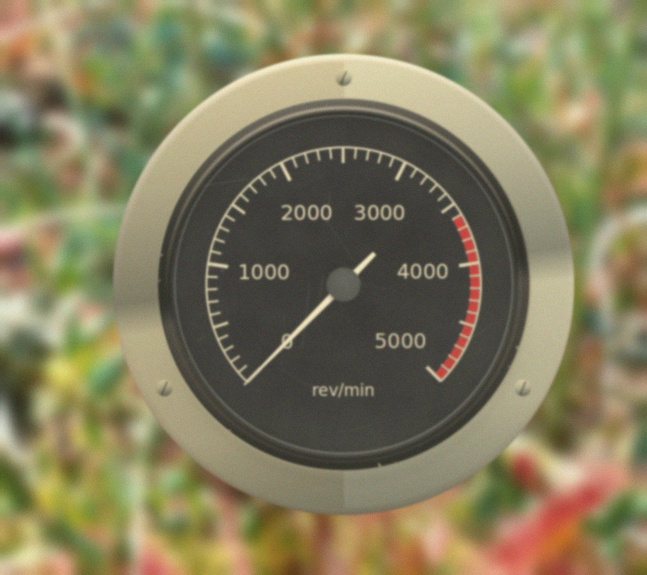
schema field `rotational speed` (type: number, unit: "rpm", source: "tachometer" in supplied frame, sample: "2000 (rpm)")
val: 0 (rpm)
